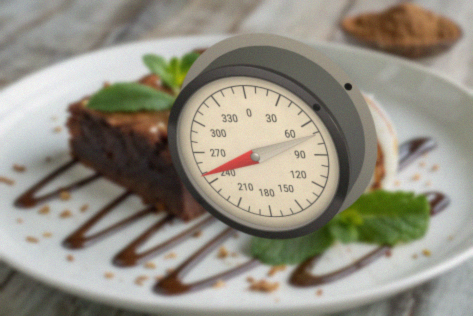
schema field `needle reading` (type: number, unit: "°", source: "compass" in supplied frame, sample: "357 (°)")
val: 250 (°)
